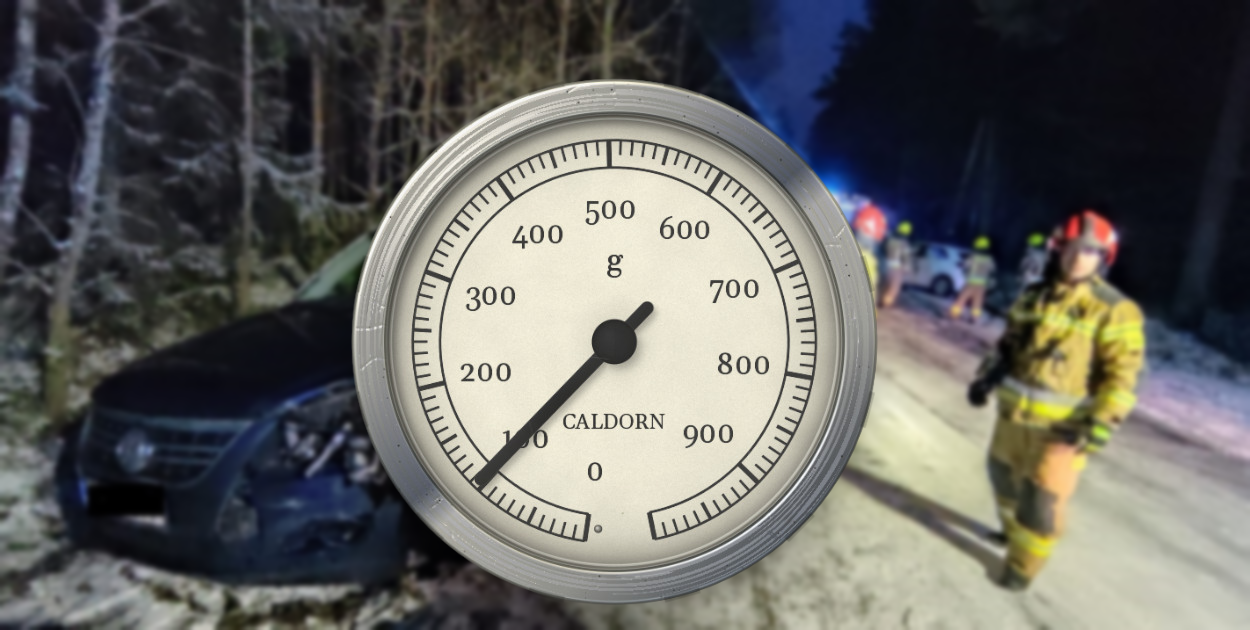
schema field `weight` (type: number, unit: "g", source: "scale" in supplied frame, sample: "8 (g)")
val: 105 (g)
